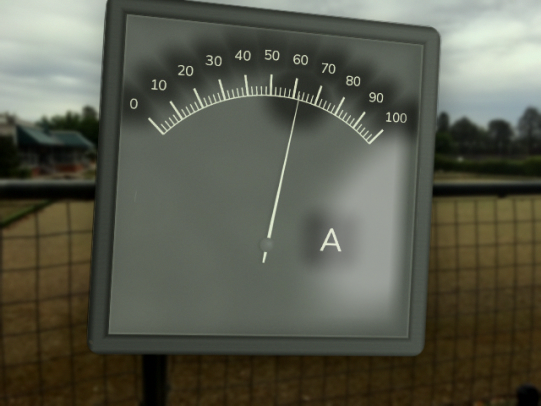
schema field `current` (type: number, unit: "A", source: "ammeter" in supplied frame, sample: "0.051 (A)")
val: 62 (A)
